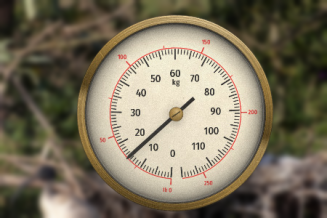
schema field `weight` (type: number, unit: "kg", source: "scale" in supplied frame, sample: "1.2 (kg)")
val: 15 (kg)
